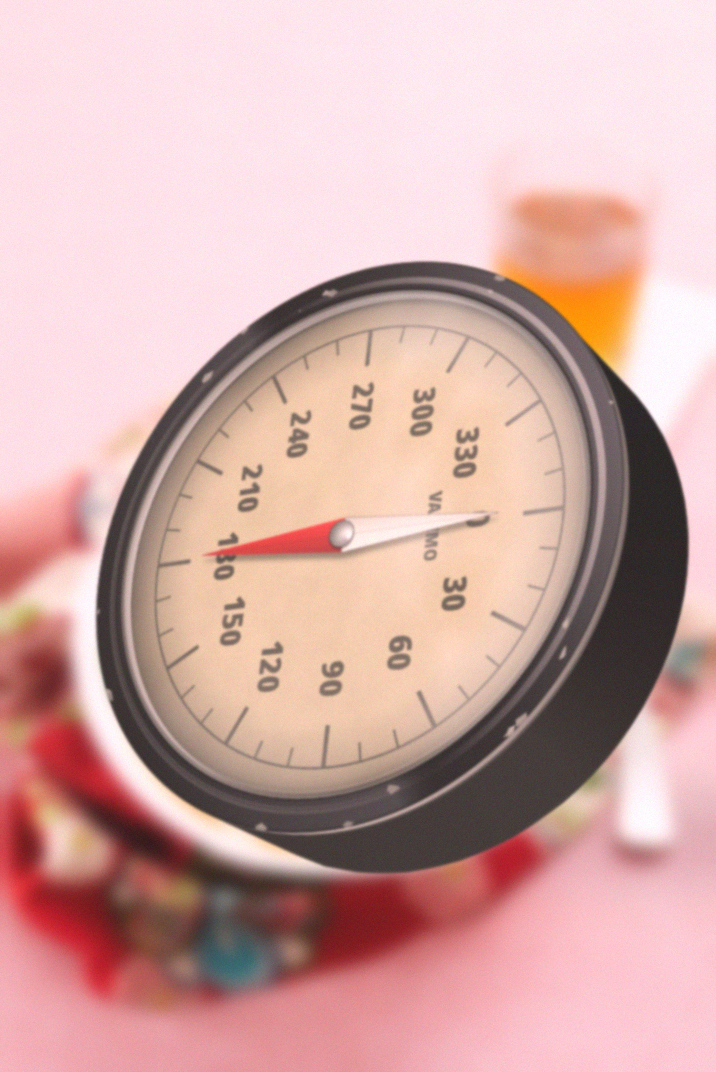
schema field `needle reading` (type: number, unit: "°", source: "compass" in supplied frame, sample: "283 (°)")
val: 180 (°)
